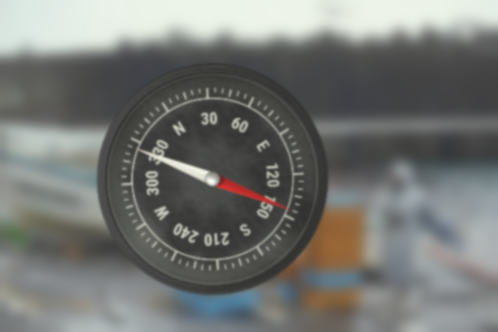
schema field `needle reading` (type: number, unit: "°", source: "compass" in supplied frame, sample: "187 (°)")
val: 145 (°)
